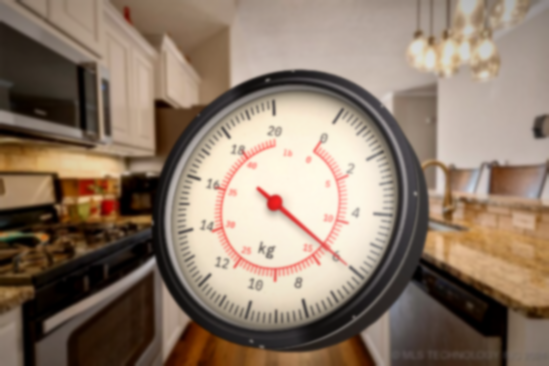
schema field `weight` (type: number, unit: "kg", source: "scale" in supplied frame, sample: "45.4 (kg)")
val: 6 (kg)
